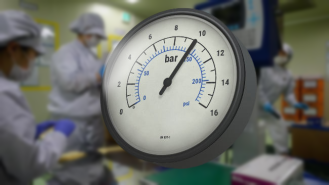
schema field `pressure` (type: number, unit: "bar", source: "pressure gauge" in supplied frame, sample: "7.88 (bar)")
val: 10 (bar)
